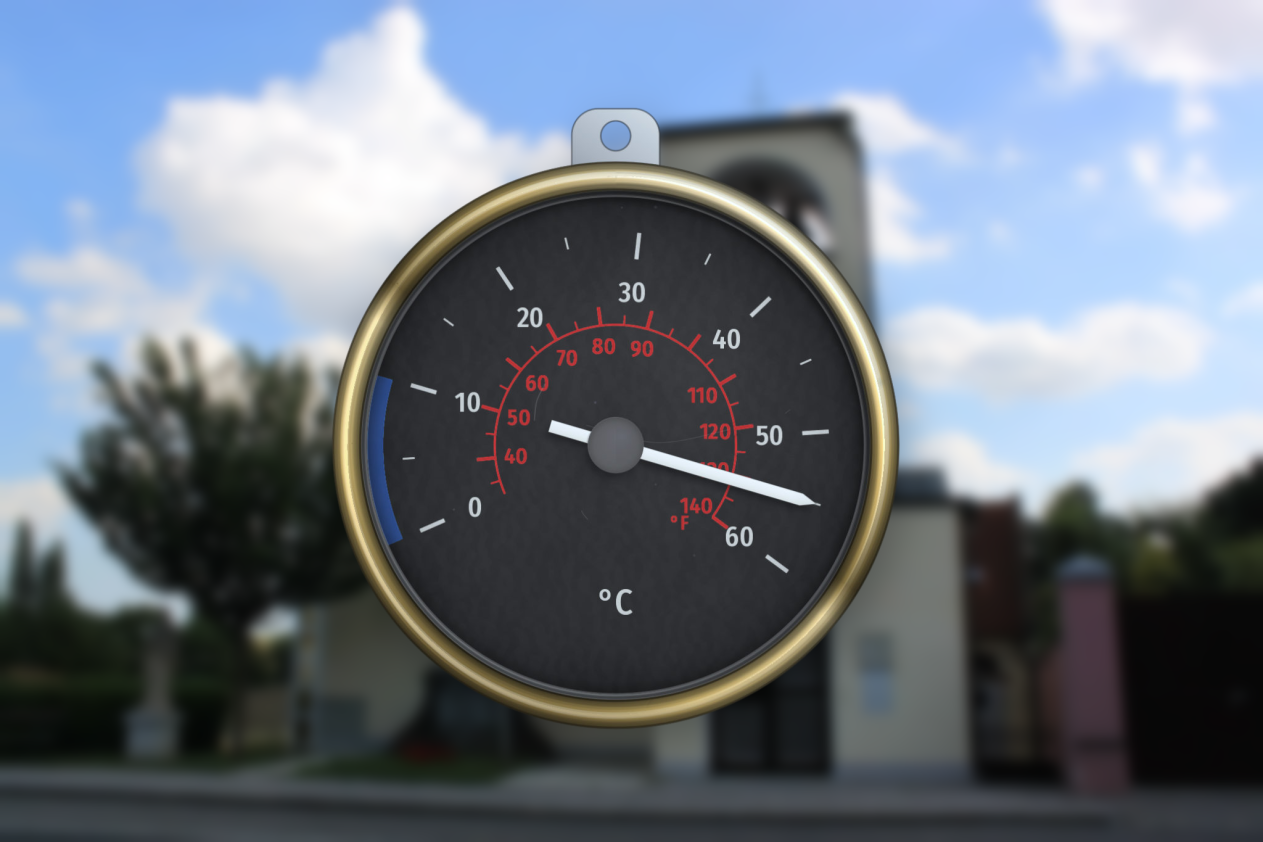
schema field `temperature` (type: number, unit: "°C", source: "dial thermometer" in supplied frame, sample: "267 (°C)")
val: 55 (°C)
